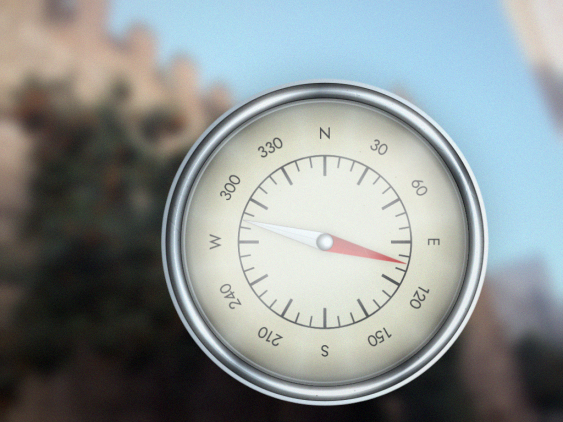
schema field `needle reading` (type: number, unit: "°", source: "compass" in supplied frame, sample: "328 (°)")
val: 105 (°)
